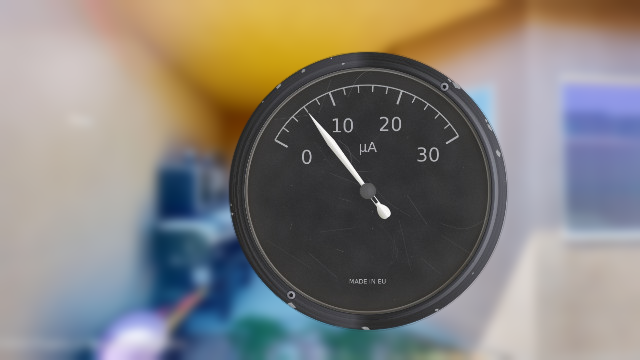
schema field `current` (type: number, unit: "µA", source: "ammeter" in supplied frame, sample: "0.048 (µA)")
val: 6 (µA)
